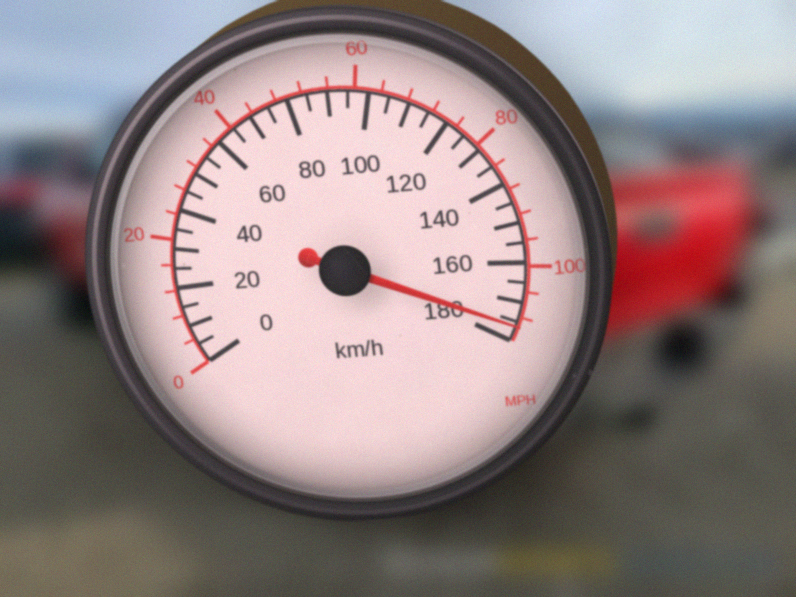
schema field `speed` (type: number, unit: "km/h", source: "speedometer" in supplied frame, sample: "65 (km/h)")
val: 175 (km/h)
